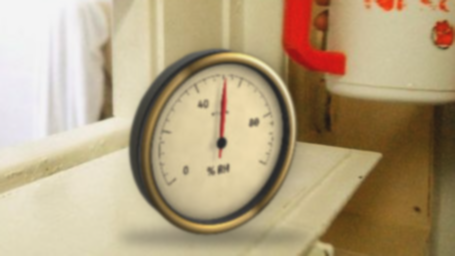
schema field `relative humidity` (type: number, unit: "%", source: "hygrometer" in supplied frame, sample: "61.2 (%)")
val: 52 (%)
